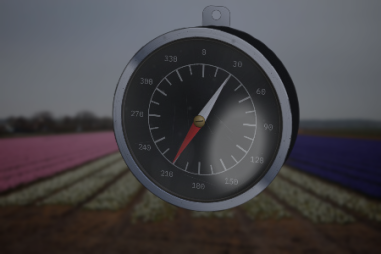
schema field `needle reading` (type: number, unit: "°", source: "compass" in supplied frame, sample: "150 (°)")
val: 210 (°)
